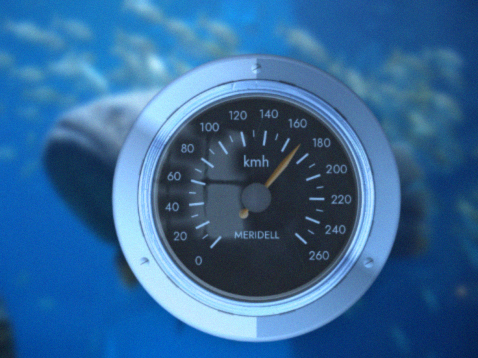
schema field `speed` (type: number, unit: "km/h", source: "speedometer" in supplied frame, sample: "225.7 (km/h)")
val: 170 (km/h)
